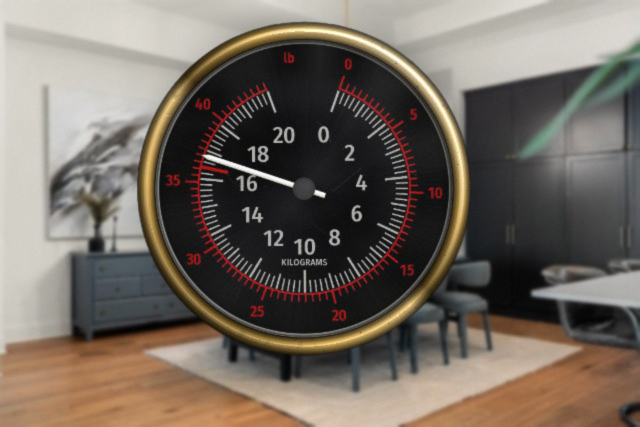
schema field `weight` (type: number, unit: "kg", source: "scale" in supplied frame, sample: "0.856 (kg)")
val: 16.8 (kg)
